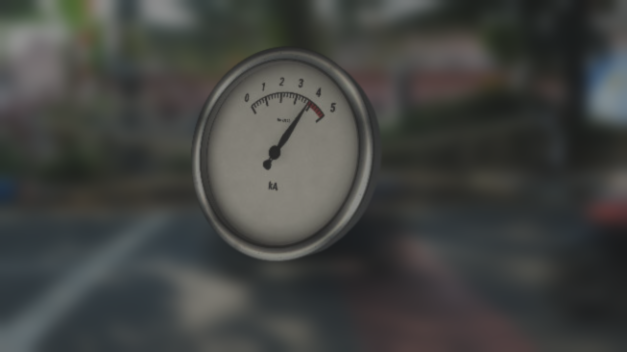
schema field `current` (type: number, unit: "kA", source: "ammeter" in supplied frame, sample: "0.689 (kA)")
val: 4 (kA)
